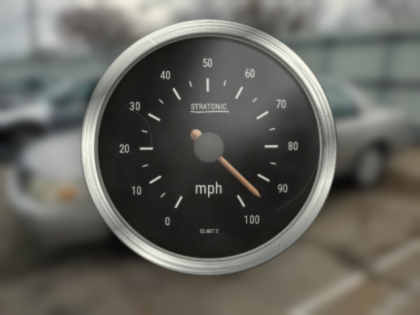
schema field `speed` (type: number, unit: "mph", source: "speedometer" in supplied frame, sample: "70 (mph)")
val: 95 (mph)
